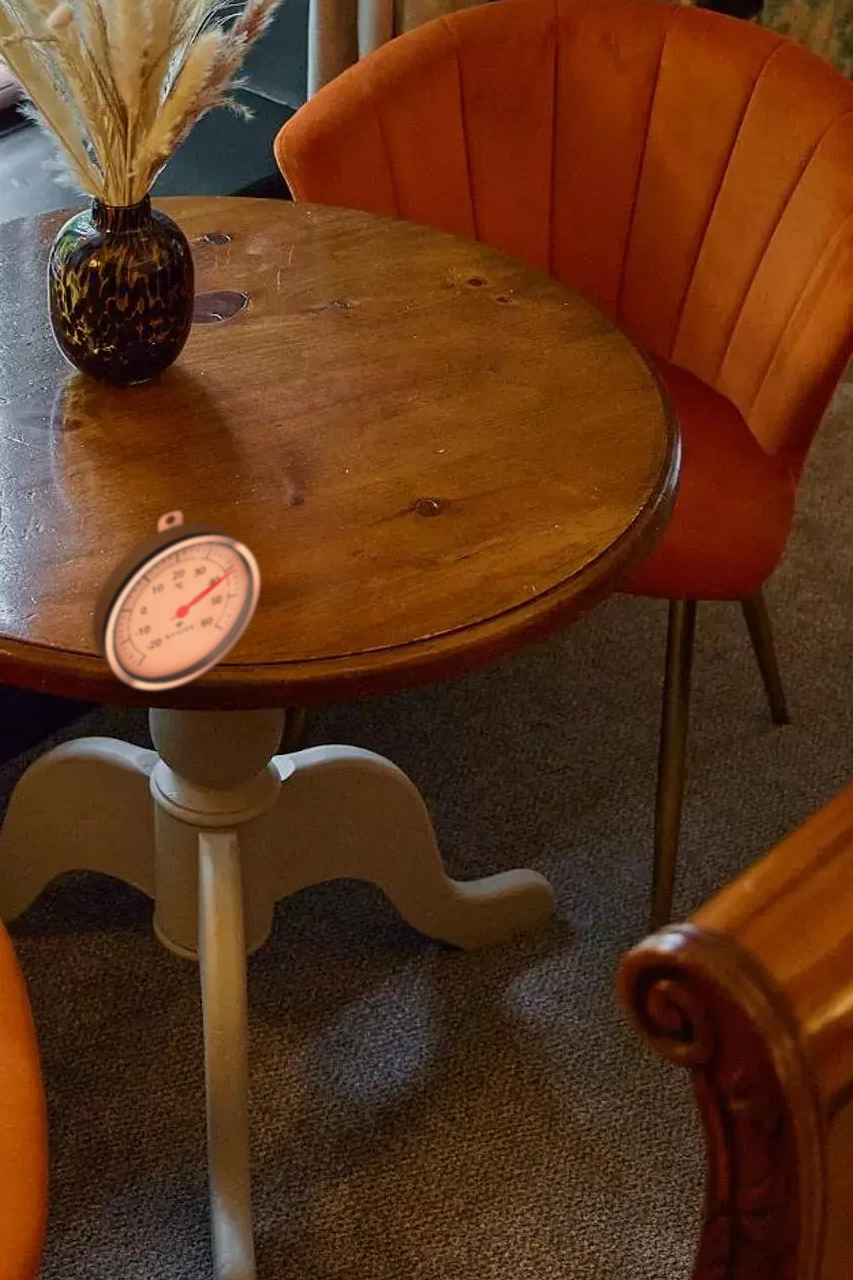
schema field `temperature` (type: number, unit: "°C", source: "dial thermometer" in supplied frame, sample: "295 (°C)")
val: 40 (°C)
